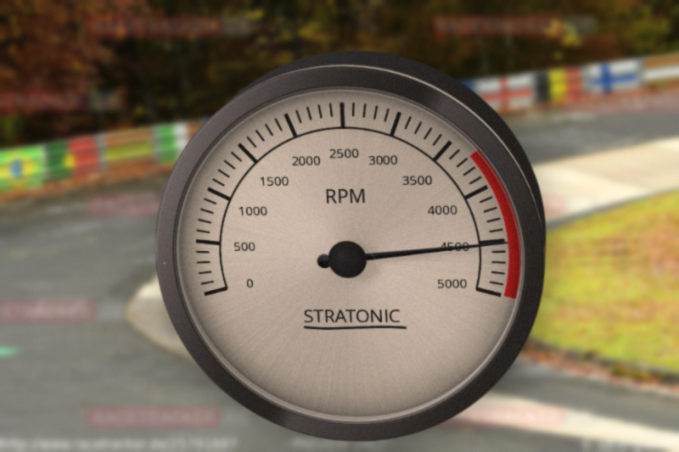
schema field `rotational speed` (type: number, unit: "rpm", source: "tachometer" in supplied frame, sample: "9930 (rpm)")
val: 4500 (rpm)
